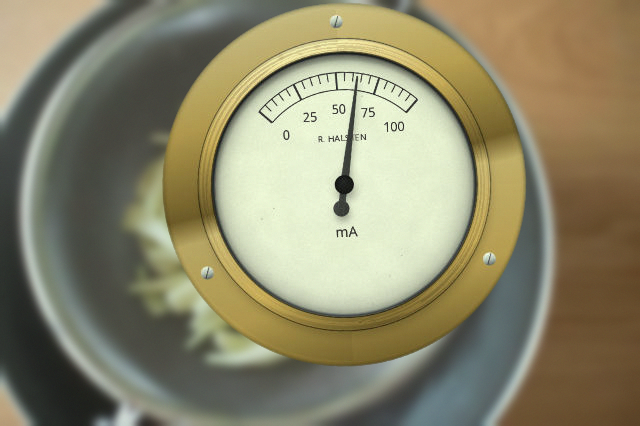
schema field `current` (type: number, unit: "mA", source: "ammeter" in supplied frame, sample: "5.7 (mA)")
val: 62.5 (mA)
